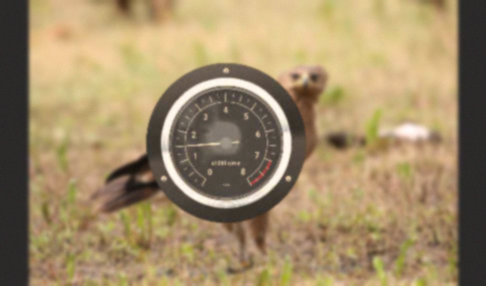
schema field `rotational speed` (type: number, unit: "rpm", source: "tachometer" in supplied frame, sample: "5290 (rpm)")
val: 1500 (rpm)
